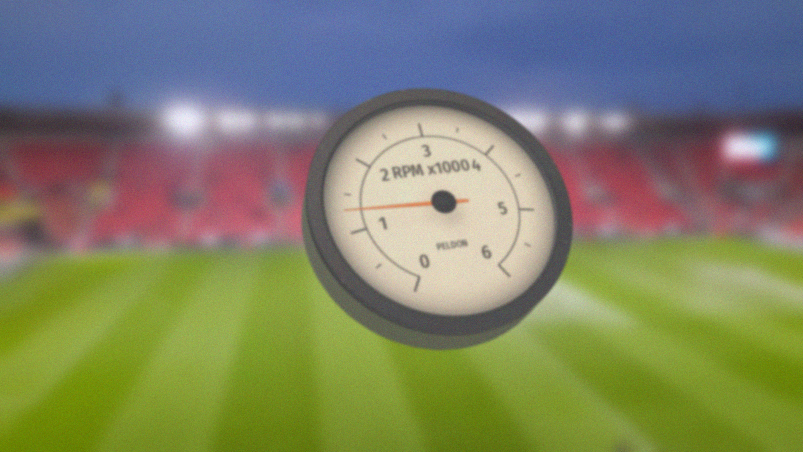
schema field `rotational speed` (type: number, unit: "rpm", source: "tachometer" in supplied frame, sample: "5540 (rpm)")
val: 1250 (rpm)
